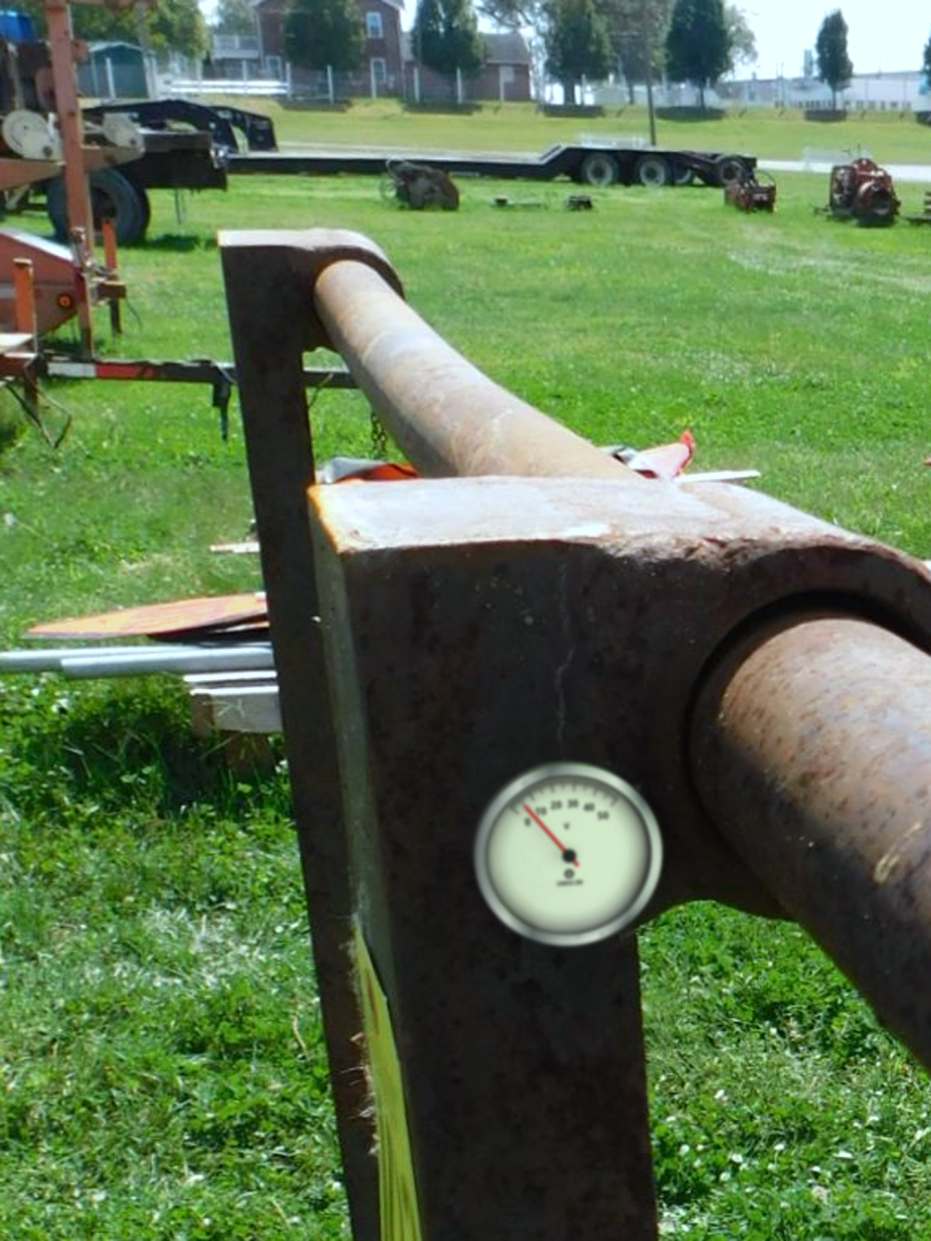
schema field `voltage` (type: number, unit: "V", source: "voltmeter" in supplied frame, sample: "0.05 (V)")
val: 5 (V)
